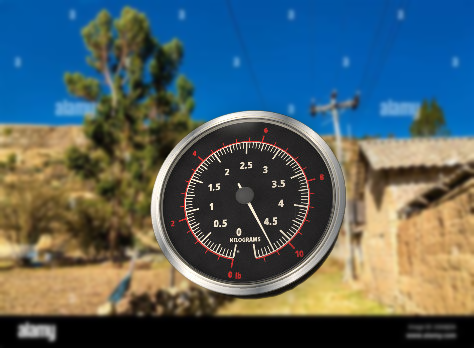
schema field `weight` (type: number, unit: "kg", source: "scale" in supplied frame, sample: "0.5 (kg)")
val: 4.75 (kg)
